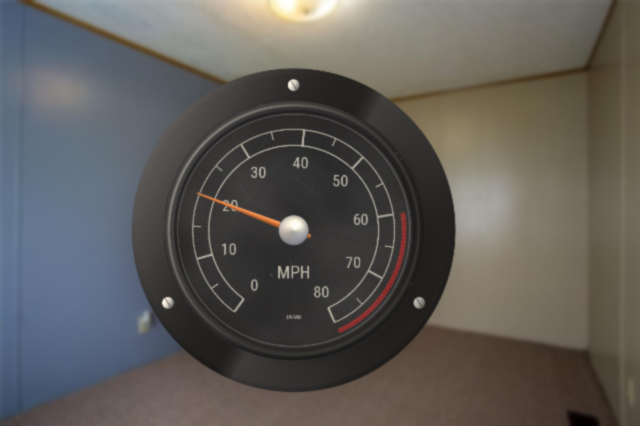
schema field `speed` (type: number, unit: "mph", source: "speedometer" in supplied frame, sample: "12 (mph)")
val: 20 (mph)
